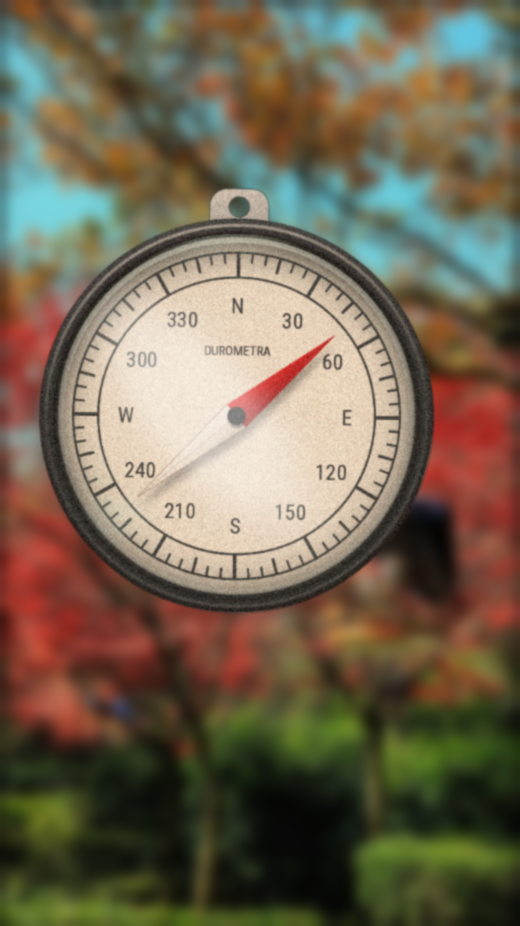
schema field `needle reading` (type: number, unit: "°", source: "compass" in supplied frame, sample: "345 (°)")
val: 50 (°)
